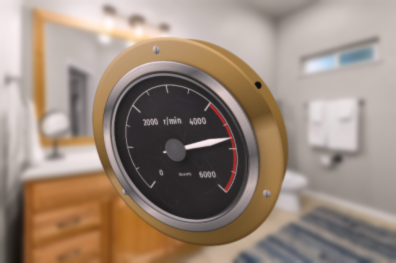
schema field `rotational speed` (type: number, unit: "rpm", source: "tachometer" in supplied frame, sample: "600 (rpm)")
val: 4750 (rpm)
